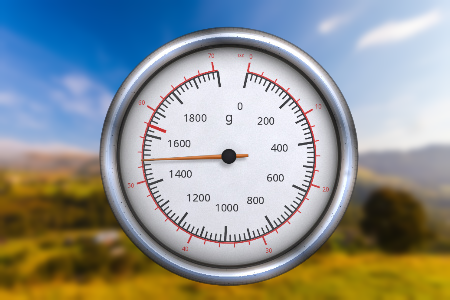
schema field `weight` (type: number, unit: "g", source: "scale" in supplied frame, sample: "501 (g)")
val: 1500 (g)
